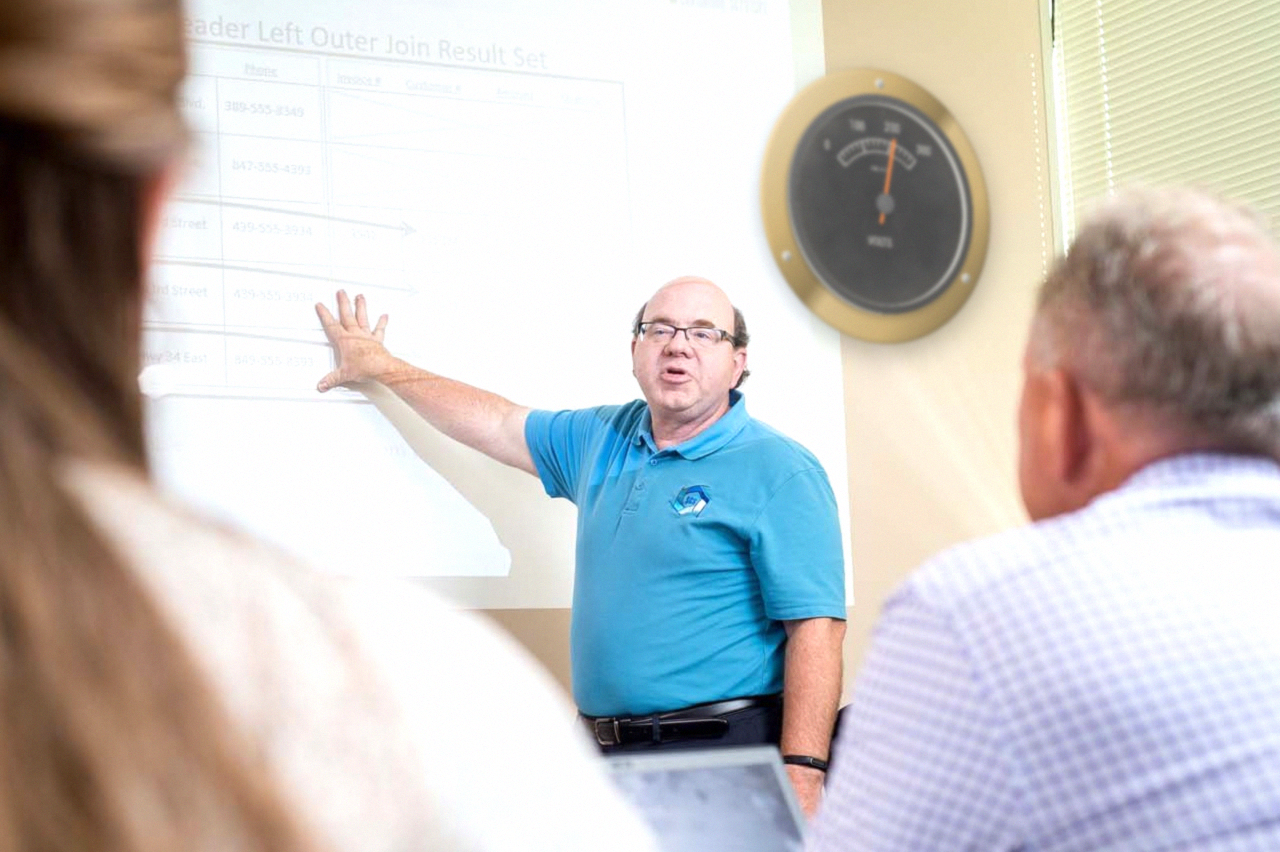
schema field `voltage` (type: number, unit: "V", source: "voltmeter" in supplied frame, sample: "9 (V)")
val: 200 (V)
